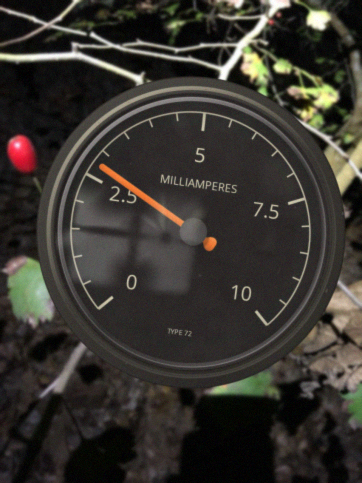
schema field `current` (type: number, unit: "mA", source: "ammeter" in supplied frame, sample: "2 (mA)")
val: 2.75 (mA)
